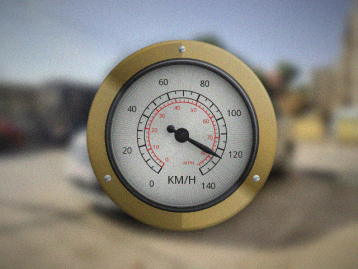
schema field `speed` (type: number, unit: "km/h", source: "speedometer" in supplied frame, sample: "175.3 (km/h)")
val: 125 (km/h)
